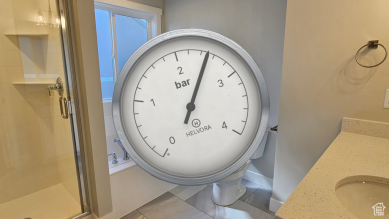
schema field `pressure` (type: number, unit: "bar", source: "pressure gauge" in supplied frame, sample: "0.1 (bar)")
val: 2.5 (bar)
